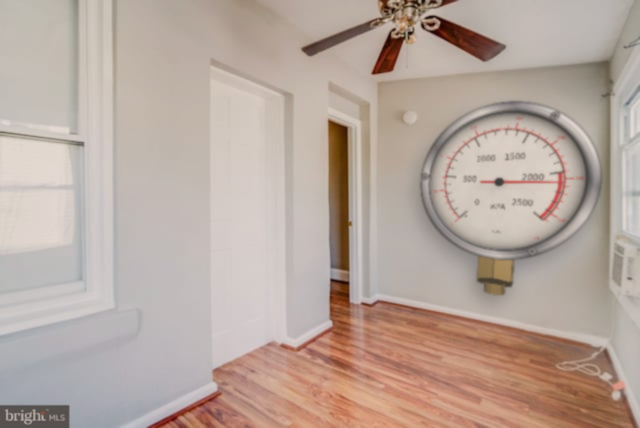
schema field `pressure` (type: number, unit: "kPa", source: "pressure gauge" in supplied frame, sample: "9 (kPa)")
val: 2100 (kPa)
